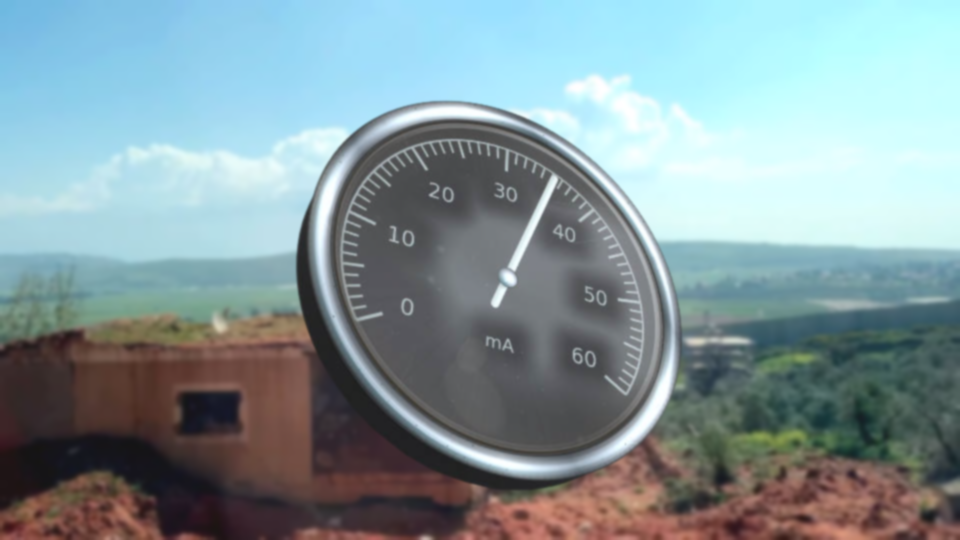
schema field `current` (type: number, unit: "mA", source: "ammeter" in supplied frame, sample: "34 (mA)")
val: 35 (mA)
